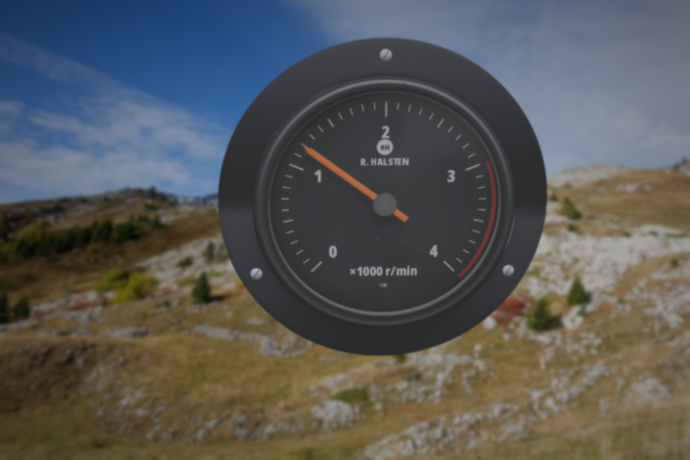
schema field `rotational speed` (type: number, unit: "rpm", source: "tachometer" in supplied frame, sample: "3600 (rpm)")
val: 1200 (rpm)
